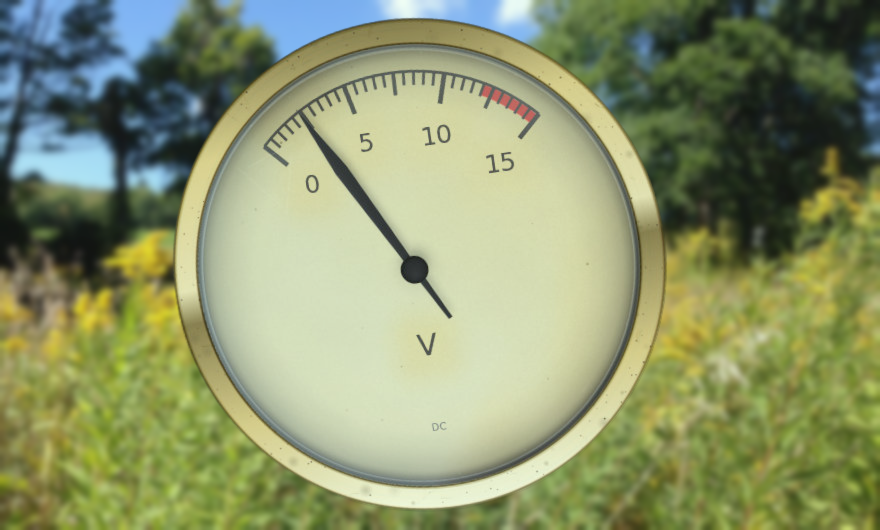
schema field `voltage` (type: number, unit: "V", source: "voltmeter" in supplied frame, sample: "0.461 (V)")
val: 2.5 (V)
